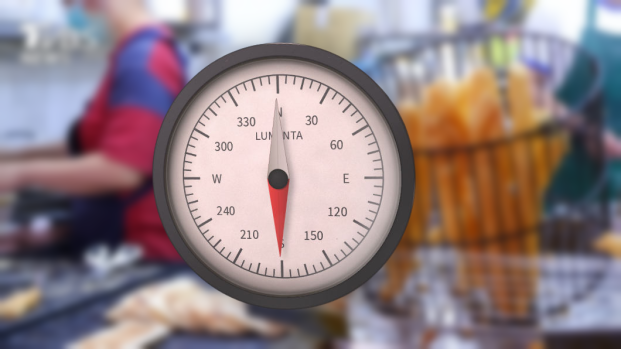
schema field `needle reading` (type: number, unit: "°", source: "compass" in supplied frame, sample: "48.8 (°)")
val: 180 (°)
